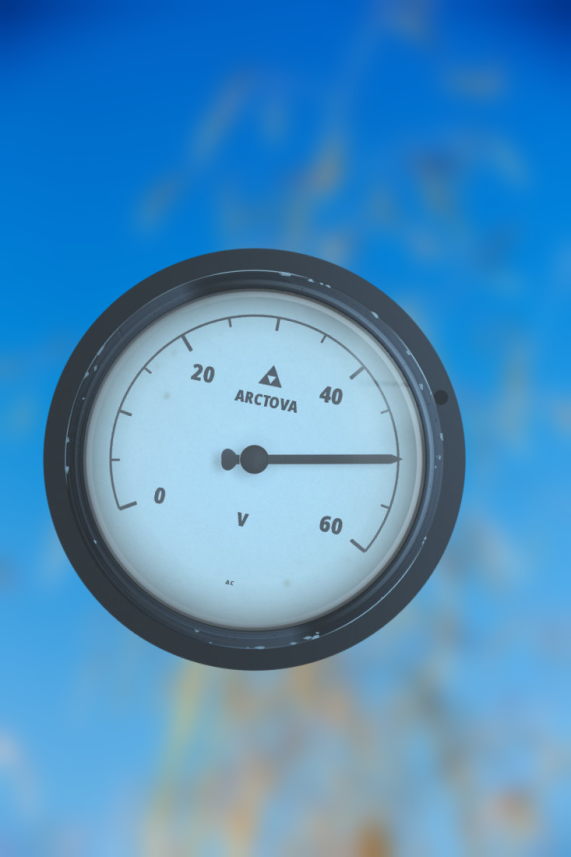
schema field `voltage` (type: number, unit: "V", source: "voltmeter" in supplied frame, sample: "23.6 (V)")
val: 50 (V)
